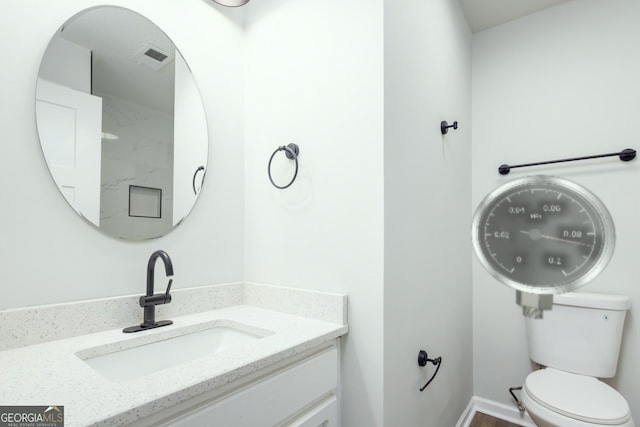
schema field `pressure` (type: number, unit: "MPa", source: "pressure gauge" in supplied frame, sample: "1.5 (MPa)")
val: 0.085 (MPa)
